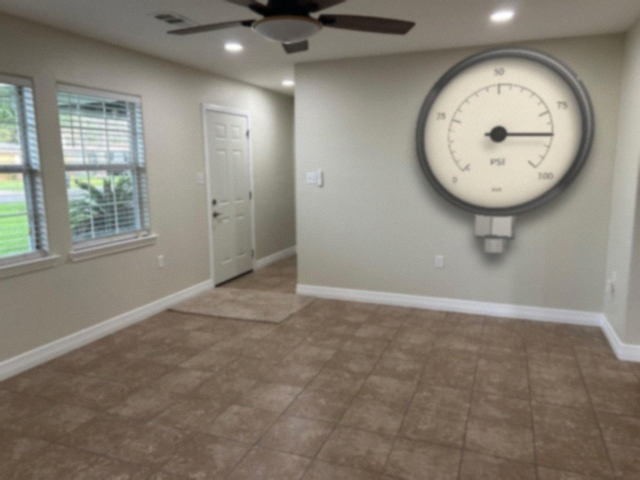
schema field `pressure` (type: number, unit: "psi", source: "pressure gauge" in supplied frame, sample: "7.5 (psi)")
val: 85 (psi)
